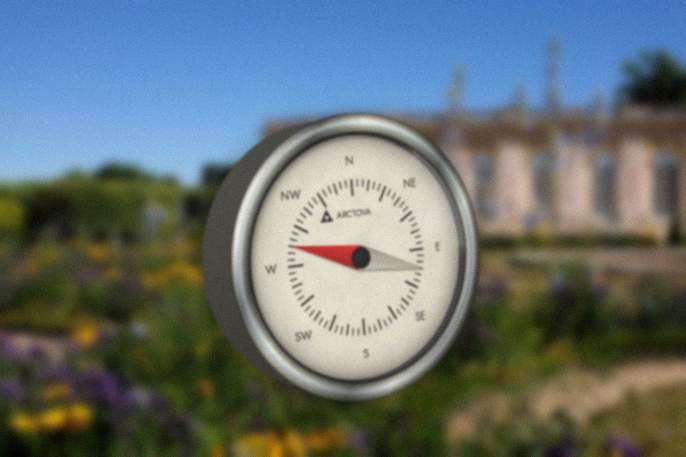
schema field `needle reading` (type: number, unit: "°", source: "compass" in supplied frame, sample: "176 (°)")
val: 285 (°)
